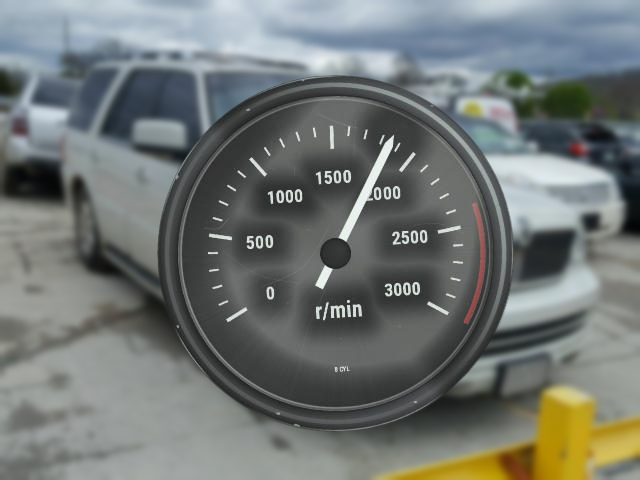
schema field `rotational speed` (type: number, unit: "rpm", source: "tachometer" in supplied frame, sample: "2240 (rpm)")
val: 1850 (rpm)
